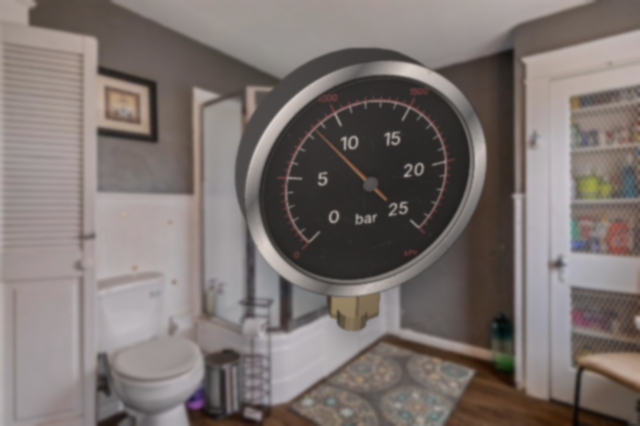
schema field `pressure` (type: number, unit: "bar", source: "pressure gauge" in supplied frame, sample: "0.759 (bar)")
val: 8.5 (bar)
